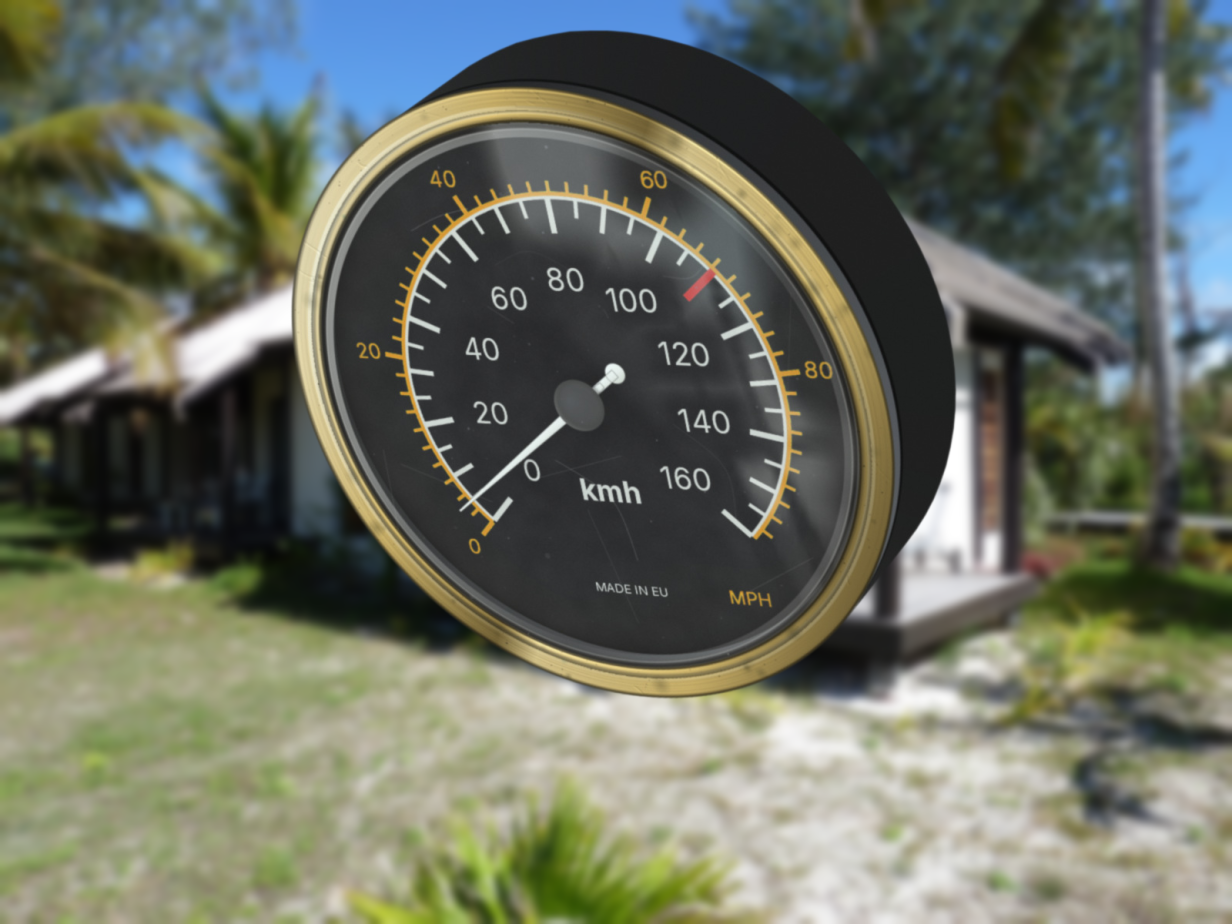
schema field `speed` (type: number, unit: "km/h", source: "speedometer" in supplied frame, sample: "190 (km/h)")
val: 5 (km/h)
